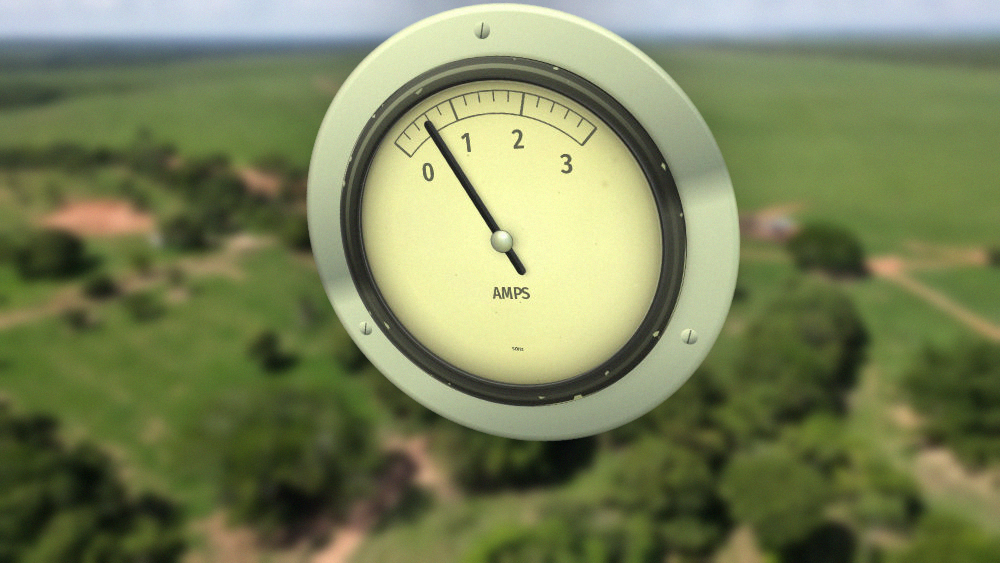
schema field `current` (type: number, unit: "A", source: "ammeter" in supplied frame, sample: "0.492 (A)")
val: 0.6 (A)
